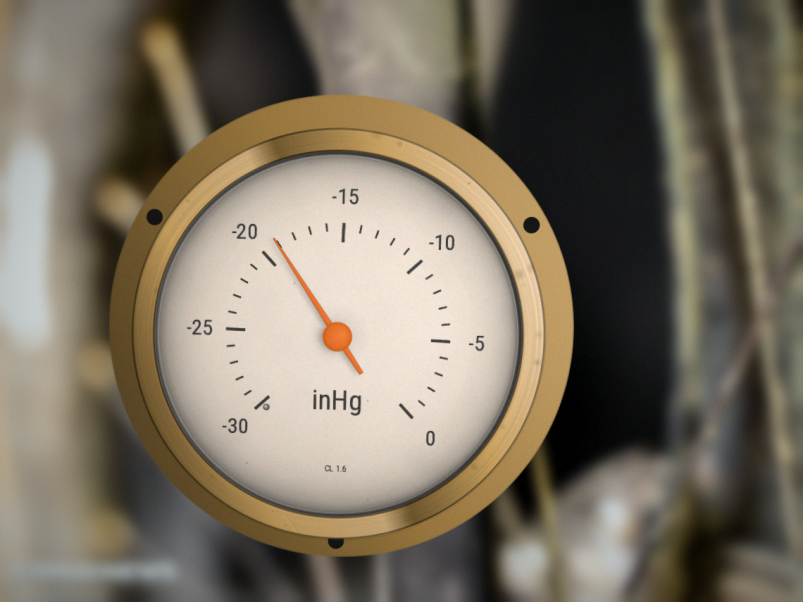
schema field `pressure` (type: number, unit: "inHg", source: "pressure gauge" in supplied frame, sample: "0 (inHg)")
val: -19 (inHg)
